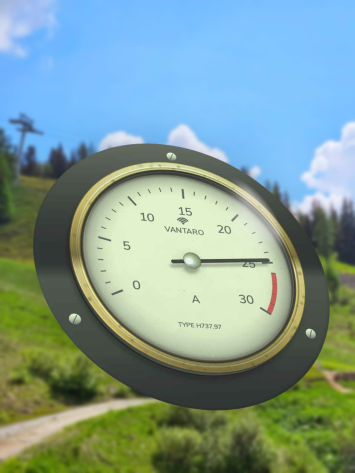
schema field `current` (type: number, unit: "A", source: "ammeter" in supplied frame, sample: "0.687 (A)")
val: 25 (A)
